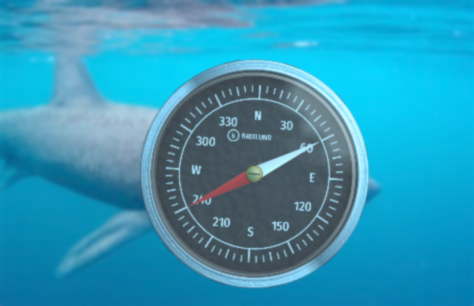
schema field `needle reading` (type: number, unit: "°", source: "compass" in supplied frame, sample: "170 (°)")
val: 240 (°)
